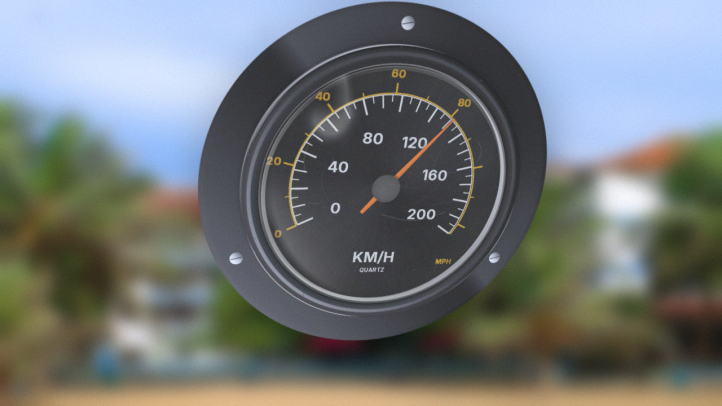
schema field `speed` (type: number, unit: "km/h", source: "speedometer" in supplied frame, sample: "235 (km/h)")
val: 130 (km/h)
